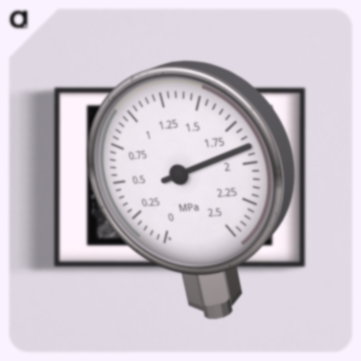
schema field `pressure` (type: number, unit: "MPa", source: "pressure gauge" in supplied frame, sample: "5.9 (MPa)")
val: 1.9 (MPa)
